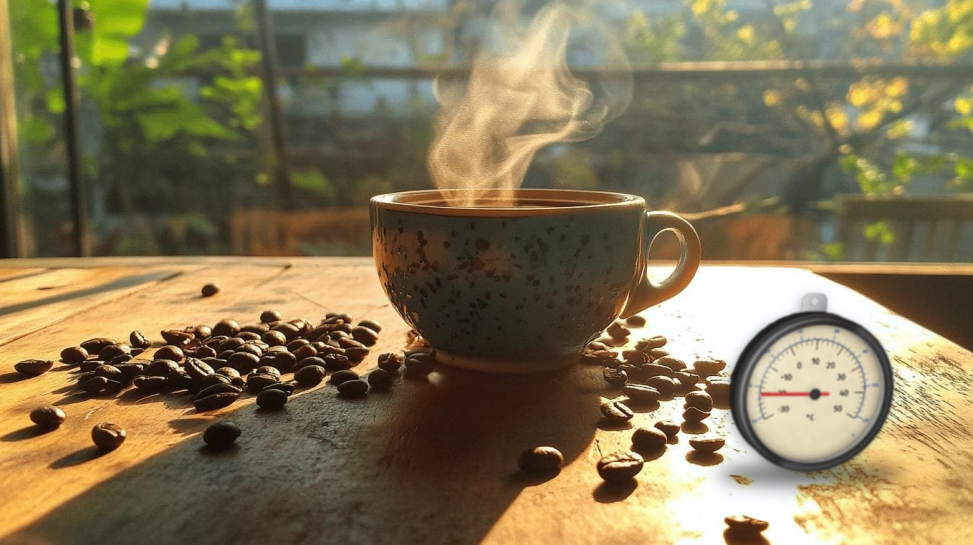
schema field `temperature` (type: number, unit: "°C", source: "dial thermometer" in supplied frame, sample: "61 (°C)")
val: -20 (°C)
